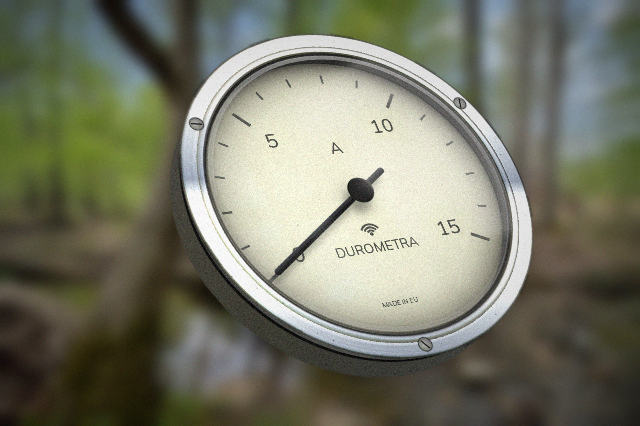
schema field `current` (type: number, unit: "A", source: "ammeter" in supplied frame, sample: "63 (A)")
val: 0 (A)
